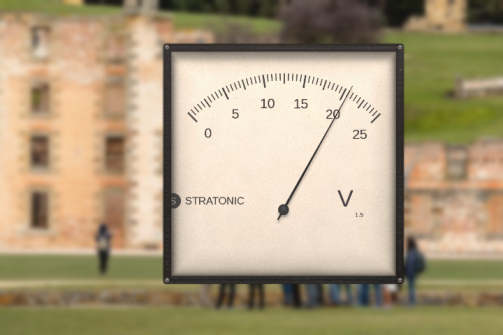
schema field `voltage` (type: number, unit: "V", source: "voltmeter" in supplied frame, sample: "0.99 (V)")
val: 20.5 (V)
